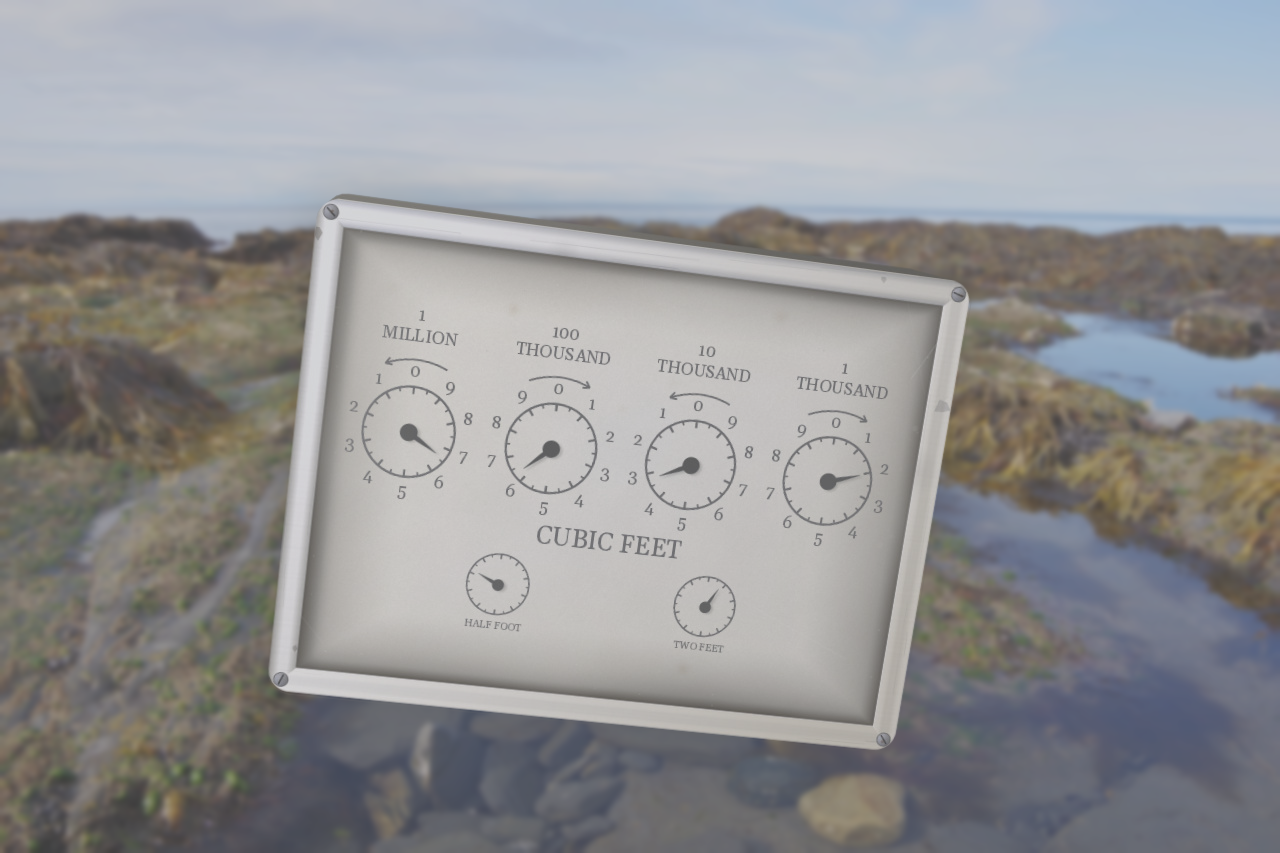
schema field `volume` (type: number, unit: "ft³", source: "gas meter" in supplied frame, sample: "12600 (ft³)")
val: 663200 (ft³)
